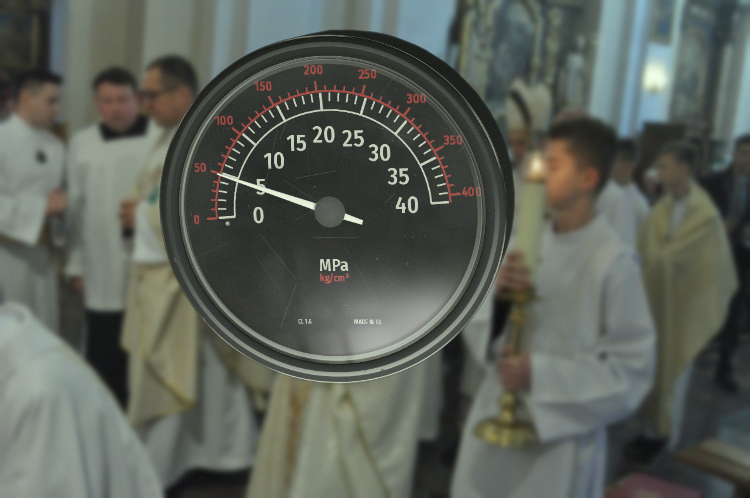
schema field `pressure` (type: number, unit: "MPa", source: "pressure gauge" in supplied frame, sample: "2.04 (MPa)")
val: 5 (MPa)
